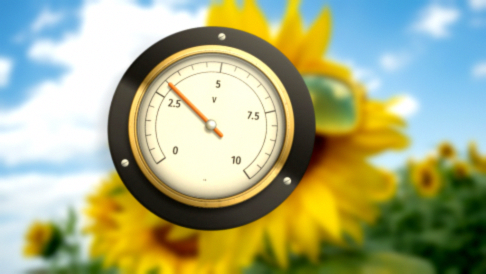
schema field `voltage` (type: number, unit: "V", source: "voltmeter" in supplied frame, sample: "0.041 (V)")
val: 3 (V)
